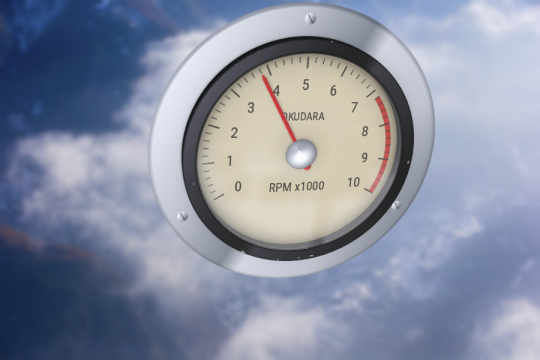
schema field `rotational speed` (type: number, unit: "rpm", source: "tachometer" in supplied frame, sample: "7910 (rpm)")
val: 3800 (rpm)
